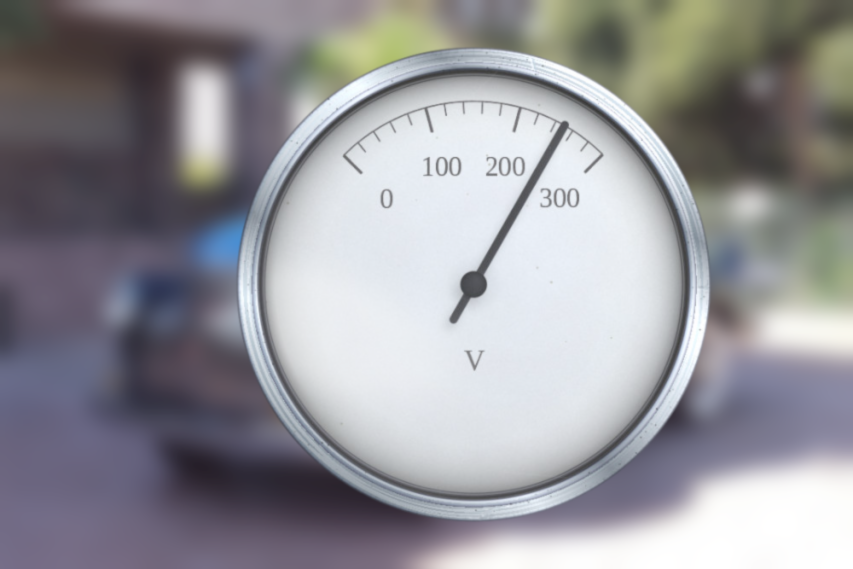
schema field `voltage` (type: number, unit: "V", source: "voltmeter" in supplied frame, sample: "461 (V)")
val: 250 (V)
